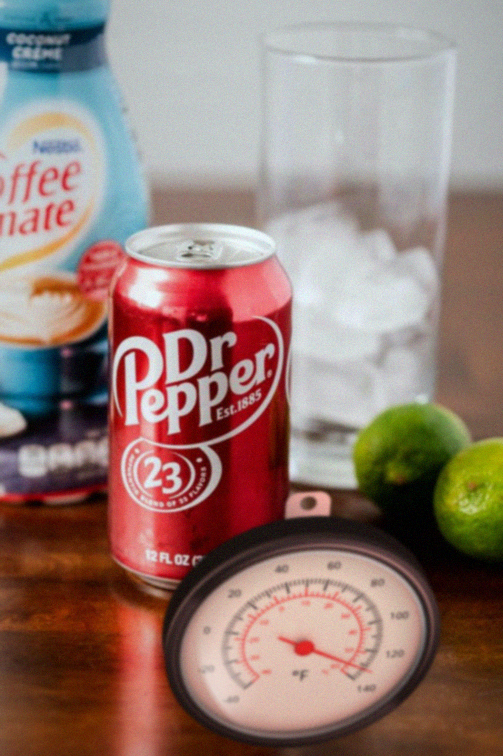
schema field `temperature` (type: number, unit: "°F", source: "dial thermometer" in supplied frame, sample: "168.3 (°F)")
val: 130 (°F)
